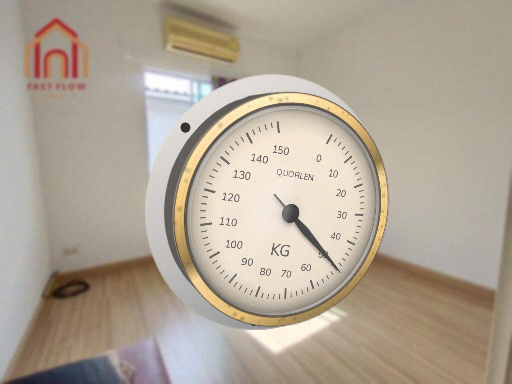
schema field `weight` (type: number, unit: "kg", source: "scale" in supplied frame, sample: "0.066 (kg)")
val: 50 (kg)
